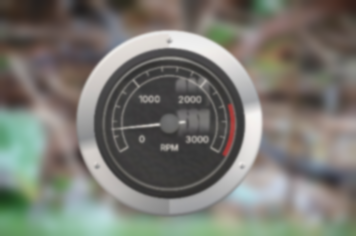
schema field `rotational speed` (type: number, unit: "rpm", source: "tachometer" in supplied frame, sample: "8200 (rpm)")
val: 300 (rpm)
